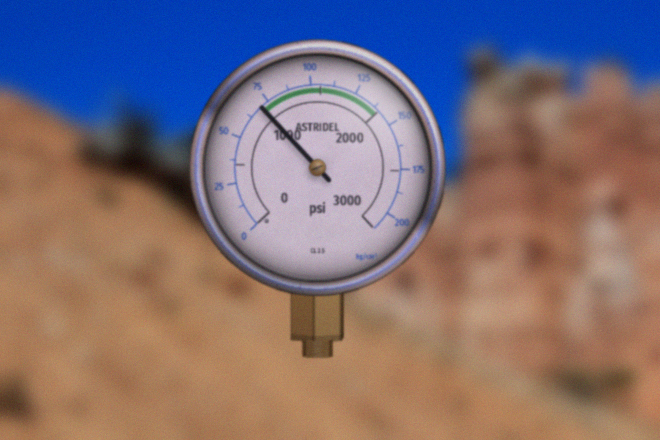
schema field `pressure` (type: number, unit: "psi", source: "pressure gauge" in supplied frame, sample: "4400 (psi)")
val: 1000 (psi)
